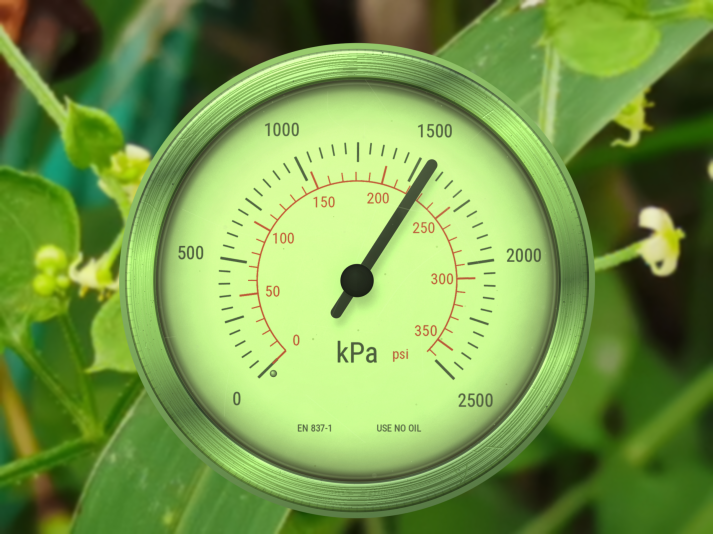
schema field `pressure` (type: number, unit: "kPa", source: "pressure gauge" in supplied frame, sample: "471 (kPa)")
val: 1550 (kPa)
